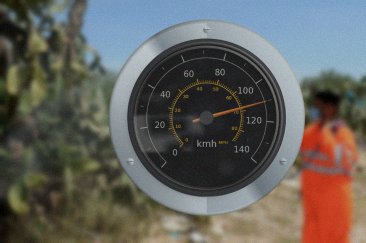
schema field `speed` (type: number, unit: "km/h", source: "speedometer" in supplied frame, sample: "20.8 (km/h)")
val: 110 (km/h)
